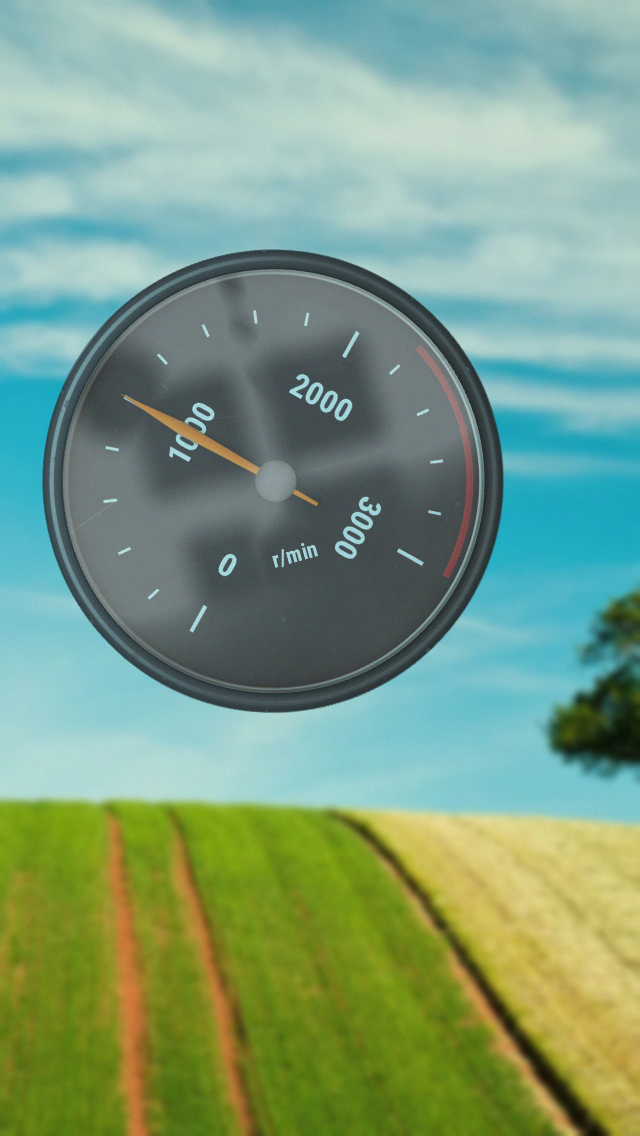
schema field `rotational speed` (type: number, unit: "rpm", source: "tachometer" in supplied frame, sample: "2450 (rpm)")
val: 1000 (rpm)
